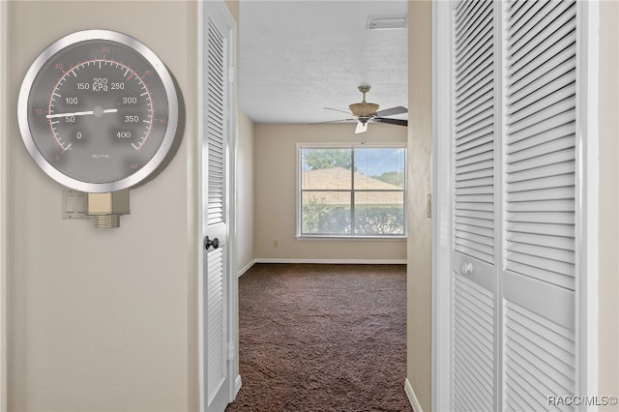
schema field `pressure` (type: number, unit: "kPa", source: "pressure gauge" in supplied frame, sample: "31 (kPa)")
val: 60 (kPa)
